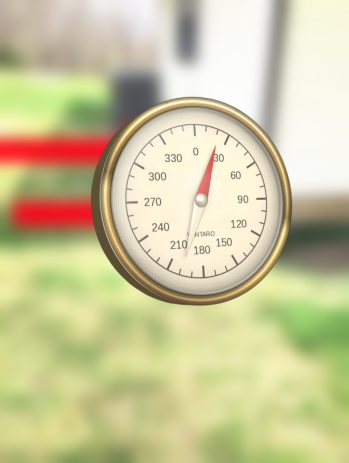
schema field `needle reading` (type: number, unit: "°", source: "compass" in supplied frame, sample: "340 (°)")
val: 20 (°)
